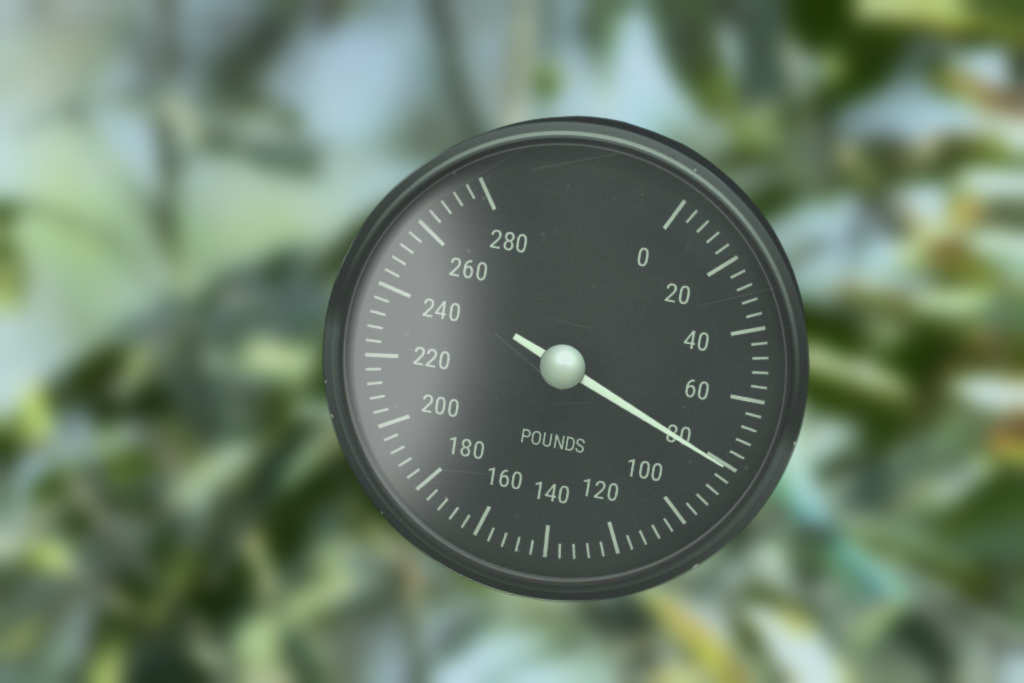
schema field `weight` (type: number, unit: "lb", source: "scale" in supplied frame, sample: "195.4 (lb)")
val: 80 (lb)
